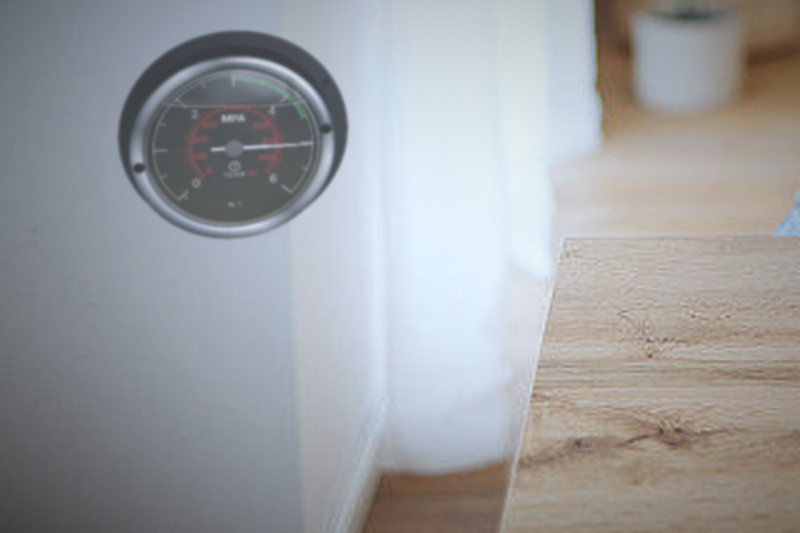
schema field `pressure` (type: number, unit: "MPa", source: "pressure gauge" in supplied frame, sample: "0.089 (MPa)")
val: 5 (MPa)
